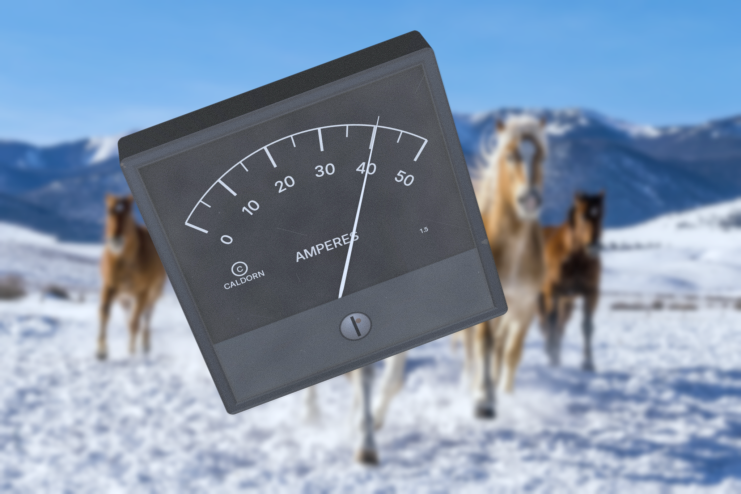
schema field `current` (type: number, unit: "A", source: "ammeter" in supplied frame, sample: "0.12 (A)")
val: 40 (A)
